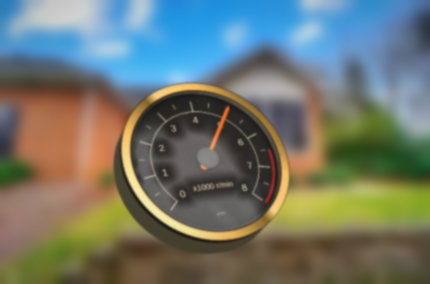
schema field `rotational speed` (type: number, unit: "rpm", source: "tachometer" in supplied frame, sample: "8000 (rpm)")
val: 5000 (rpm)
